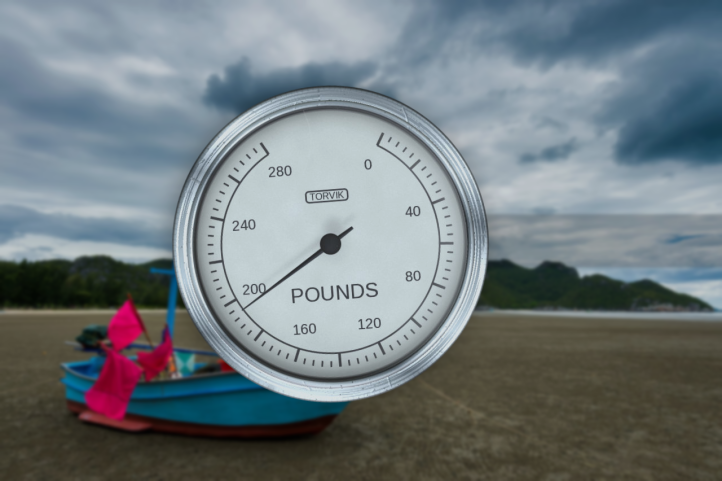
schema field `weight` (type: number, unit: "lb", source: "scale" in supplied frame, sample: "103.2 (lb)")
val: 194 (lb)
